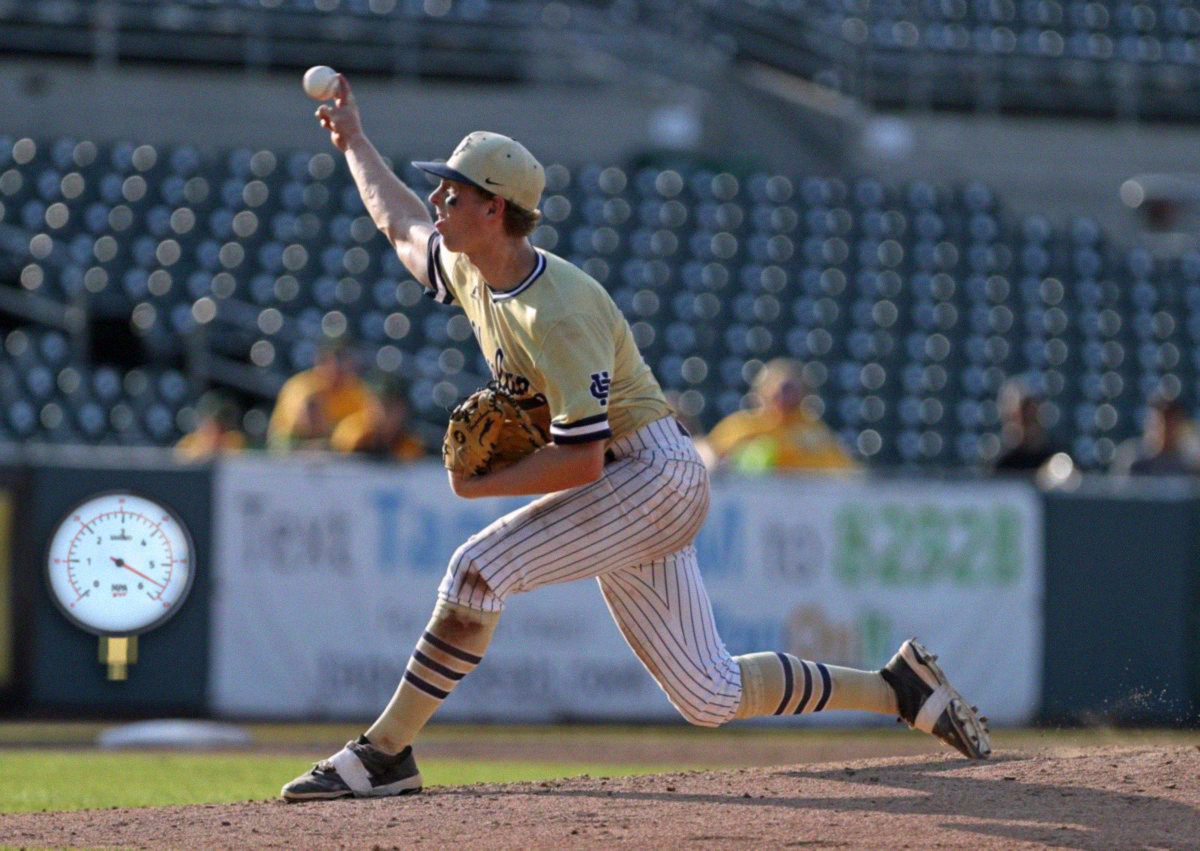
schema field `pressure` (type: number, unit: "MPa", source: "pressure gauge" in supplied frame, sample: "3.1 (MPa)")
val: 5.6 (MPa)
